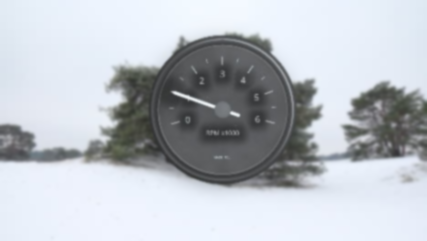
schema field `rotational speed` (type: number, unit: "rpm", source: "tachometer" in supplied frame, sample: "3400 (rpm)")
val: 1000 (rpm)
